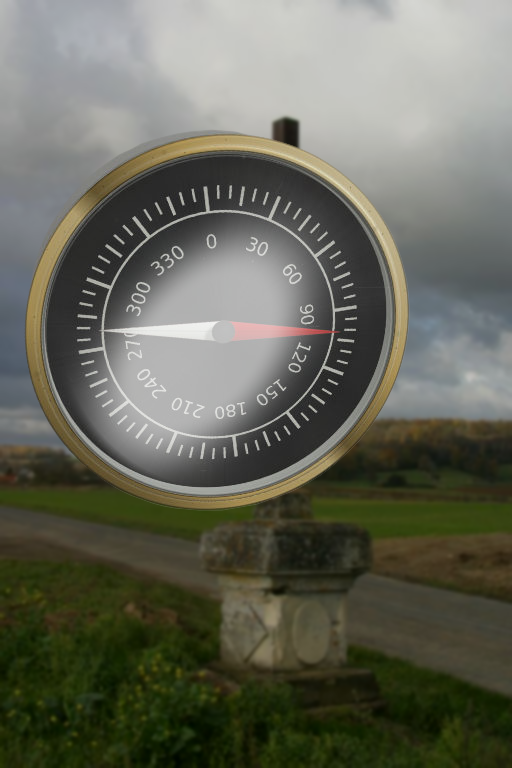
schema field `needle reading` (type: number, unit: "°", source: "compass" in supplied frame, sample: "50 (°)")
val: 100 (°)
